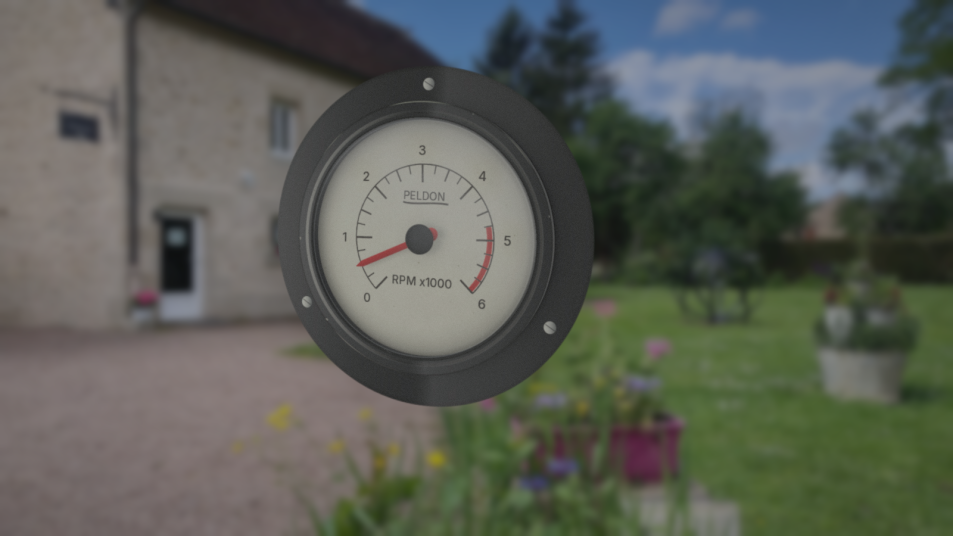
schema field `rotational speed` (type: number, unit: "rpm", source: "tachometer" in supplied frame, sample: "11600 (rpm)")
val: 500 (rpm)
